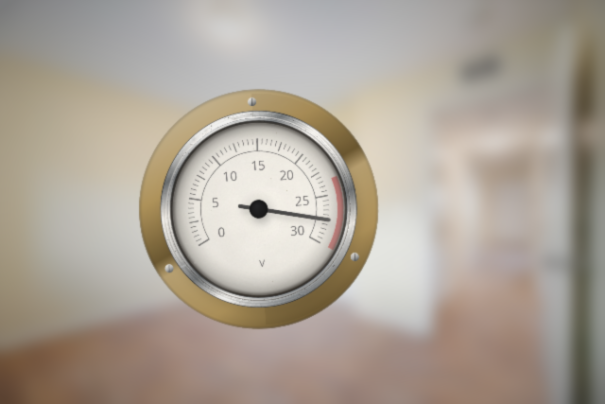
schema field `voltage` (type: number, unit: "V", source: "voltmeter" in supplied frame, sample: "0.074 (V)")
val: 27.5 (V)
